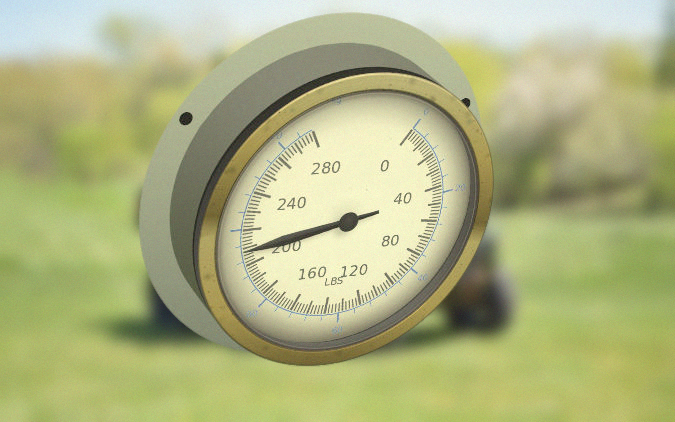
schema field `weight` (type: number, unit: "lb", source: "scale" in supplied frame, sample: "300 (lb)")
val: 210 (lb)
